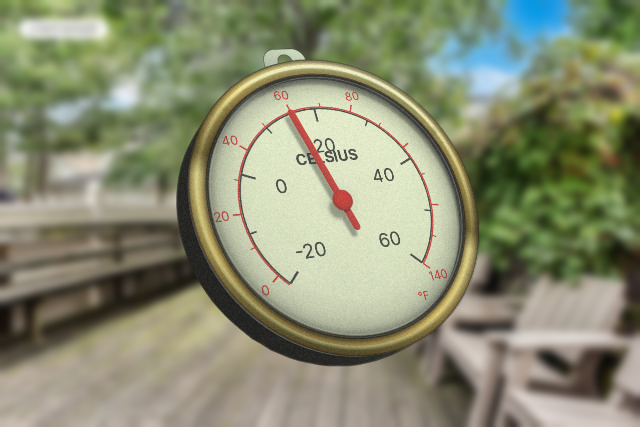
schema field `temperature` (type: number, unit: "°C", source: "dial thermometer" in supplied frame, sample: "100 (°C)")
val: 15 (°C)
